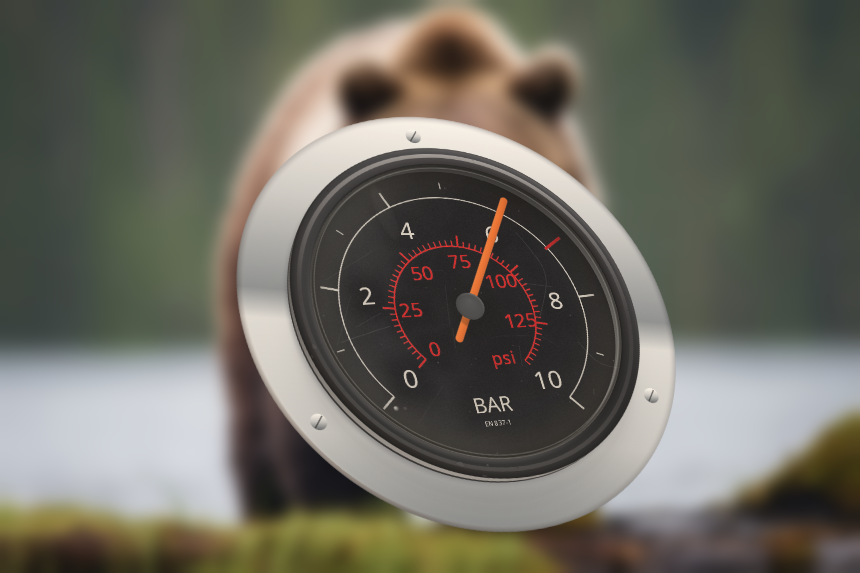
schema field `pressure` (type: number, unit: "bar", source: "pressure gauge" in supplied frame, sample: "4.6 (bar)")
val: 6 (bar)
